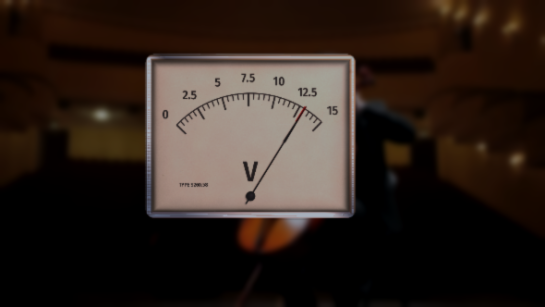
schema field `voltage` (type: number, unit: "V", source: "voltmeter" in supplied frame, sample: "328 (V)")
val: 13 (V)
